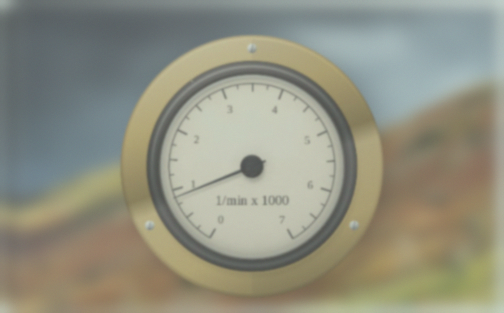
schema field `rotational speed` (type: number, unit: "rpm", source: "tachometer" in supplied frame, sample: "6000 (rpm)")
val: 875 (rpm)
